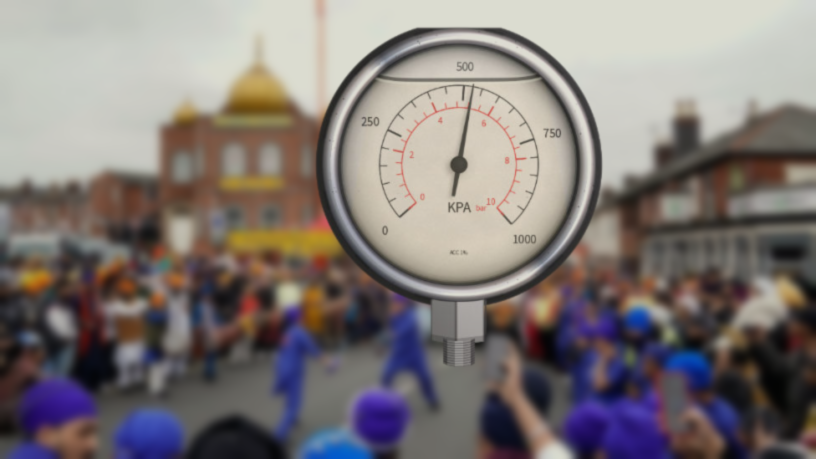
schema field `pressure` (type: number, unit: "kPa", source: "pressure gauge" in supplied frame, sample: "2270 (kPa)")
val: 525 (kPa)
